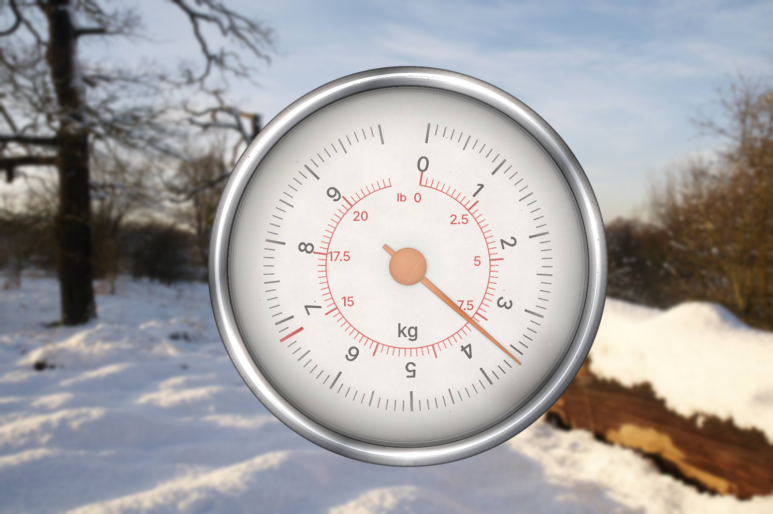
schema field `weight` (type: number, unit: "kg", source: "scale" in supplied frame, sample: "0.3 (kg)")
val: 3.6 (kg)
